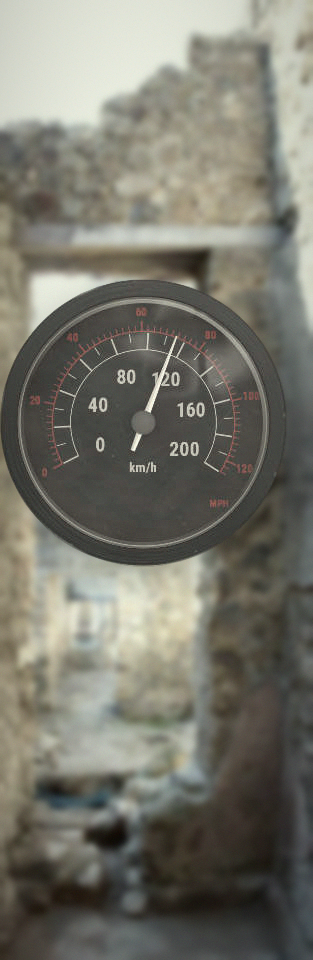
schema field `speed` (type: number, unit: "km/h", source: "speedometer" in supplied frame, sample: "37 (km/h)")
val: 115 (km/h)
